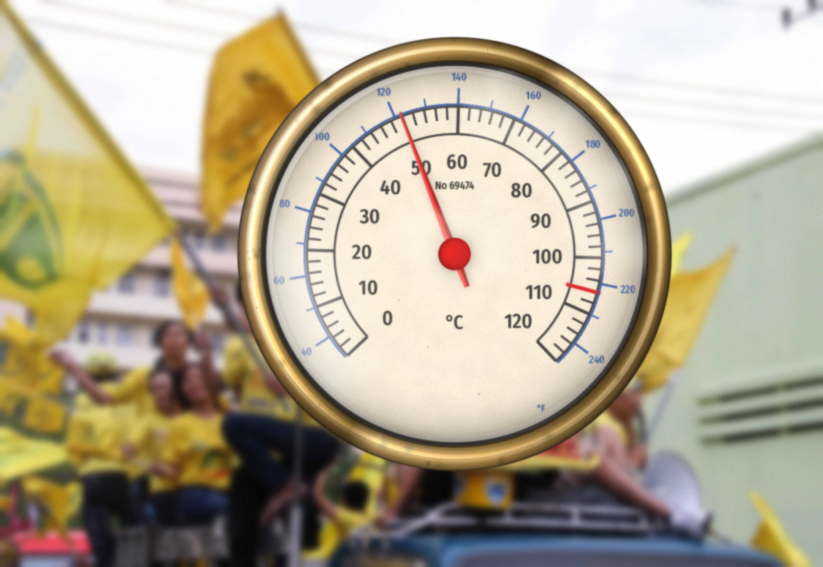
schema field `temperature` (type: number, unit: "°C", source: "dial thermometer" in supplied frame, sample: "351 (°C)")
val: 50 (°C)
